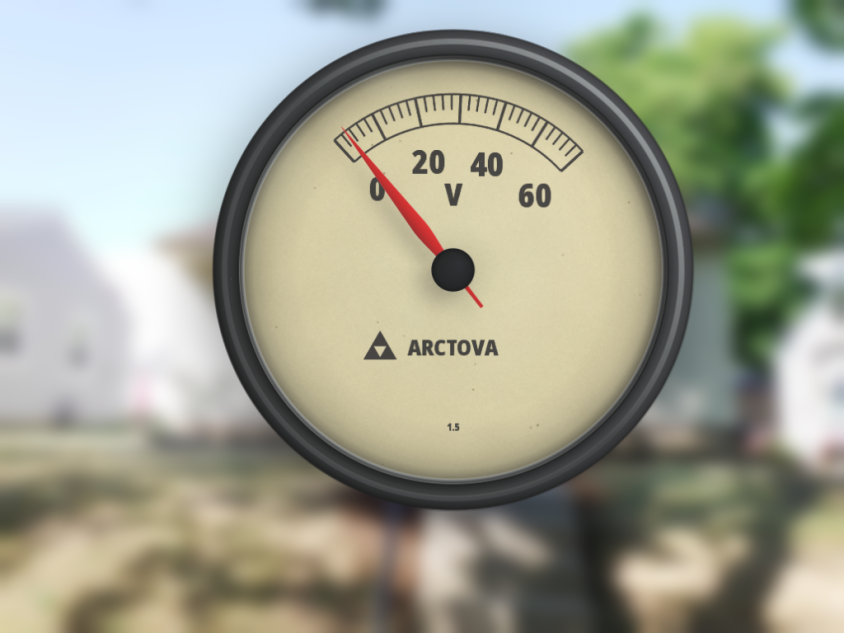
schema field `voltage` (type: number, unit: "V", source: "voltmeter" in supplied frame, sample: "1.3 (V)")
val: 3 (V)
